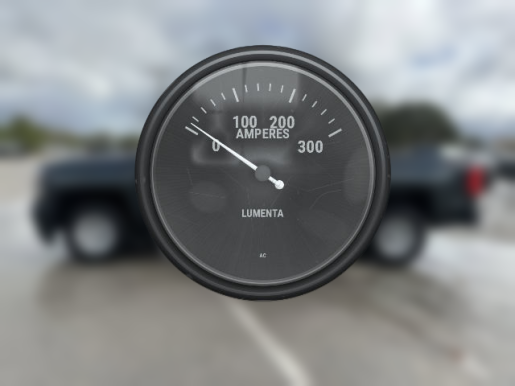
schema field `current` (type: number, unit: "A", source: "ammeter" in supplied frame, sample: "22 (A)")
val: 10 (A)
